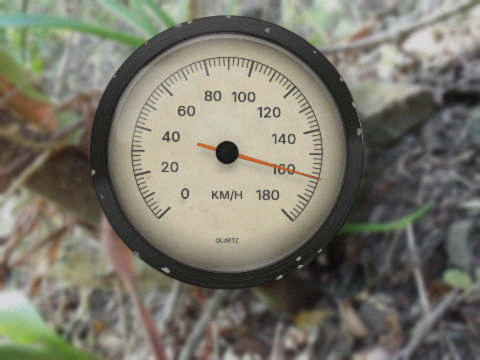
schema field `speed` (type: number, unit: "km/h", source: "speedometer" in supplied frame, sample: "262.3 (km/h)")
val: 160 (km/h)
